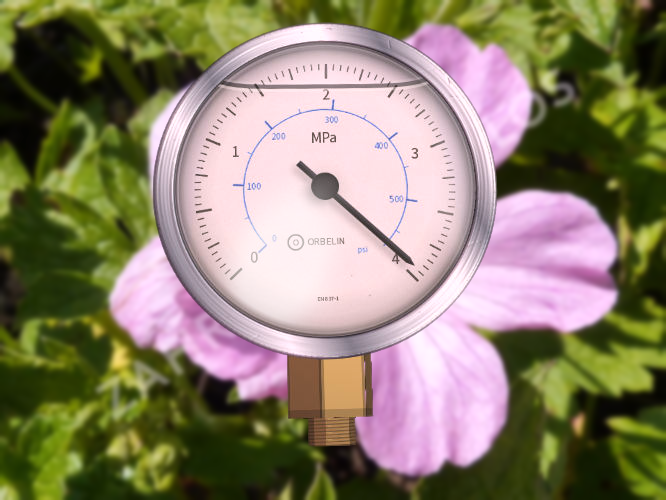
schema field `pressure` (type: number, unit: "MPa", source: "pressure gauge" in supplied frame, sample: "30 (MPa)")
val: 3.95 (MPa)
